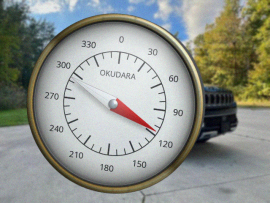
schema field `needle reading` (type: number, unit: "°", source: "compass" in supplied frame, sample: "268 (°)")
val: 115 (°)
